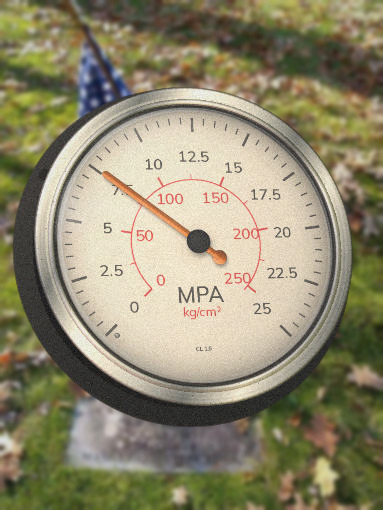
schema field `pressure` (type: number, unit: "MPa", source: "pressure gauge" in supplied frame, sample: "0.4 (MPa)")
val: 7.5 (MPa)
